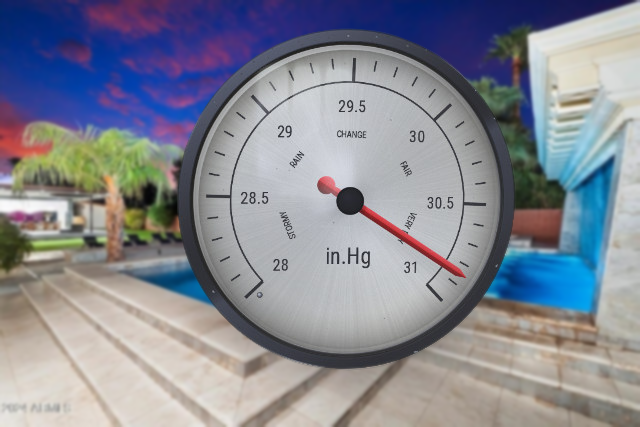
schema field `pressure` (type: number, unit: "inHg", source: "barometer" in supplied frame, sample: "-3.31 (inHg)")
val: 30.85 (inHg)
